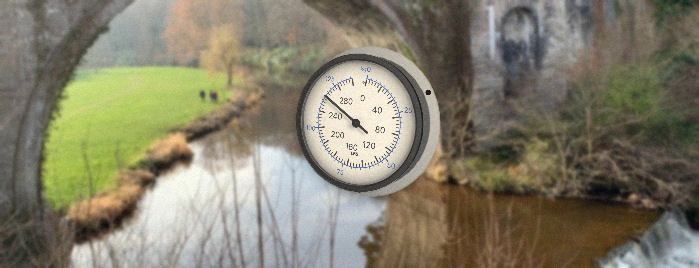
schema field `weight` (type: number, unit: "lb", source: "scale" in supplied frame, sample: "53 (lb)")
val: 260 (lb)
